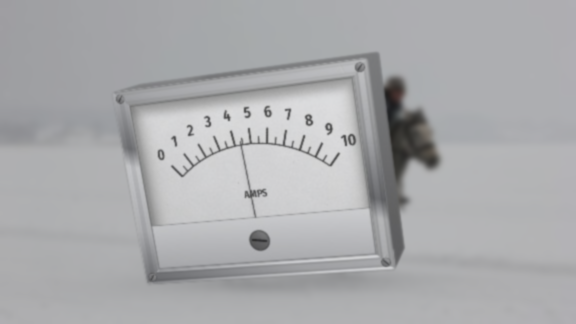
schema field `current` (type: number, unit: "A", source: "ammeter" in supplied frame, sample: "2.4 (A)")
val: 4.5 (A)
